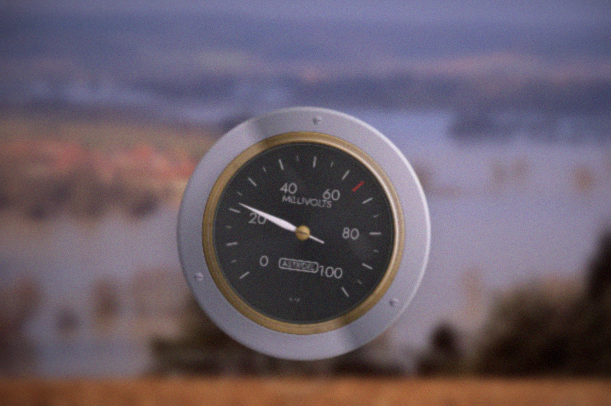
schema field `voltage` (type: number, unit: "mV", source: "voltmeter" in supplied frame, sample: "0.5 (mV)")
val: 22.5 (mV)
